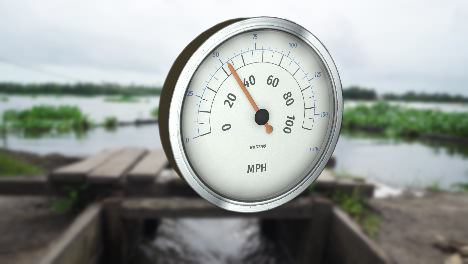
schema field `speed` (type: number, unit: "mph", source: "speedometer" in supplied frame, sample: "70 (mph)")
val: 32.5 (mph)
